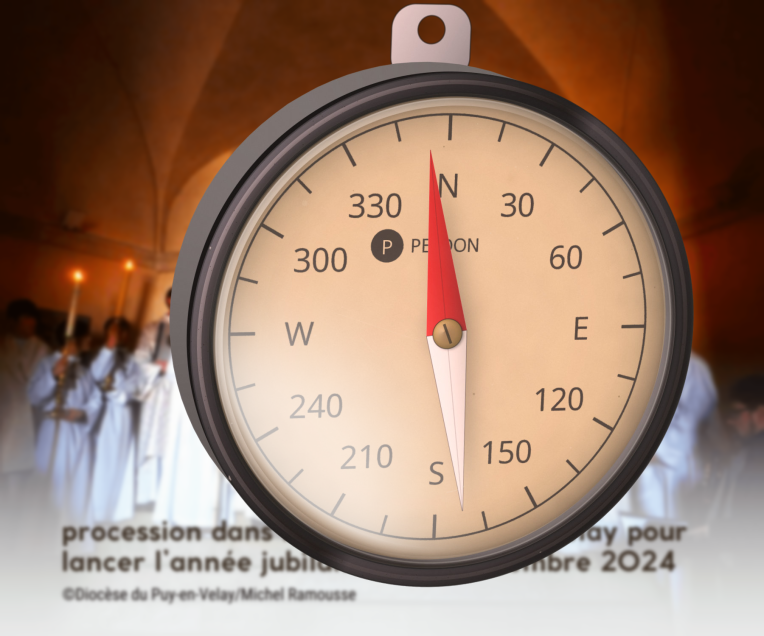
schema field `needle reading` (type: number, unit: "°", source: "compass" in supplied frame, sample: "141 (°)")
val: 352.5 (°)
